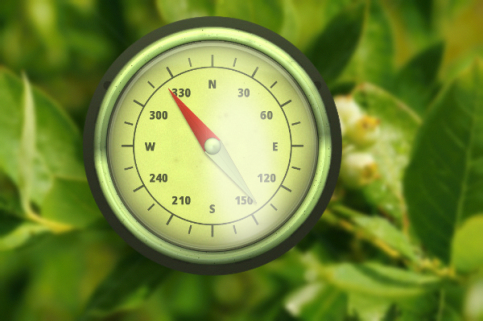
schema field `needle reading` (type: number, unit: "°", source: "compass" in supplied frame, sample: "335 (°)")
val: 322.5 (°)
